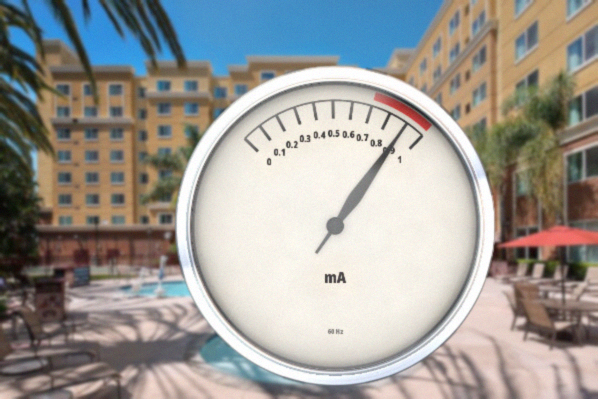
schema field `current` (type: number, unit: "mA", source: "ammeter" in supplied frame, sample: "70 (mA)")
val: 0.9 (mA)
